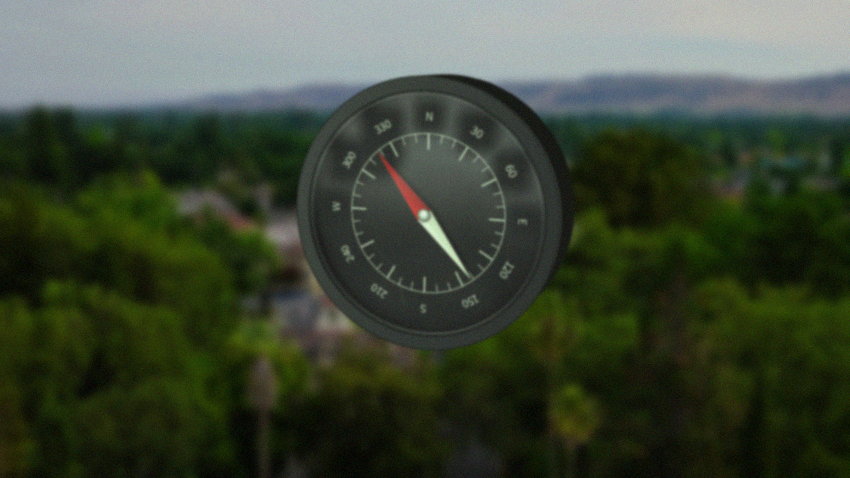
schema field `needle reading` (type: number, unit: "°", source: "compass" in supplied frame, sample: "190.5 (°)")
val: 320 (°)
